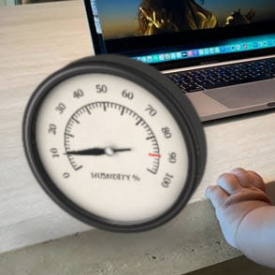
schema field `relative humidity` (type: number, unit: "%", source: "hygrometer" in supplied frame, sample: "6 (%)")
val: 10 (%)
